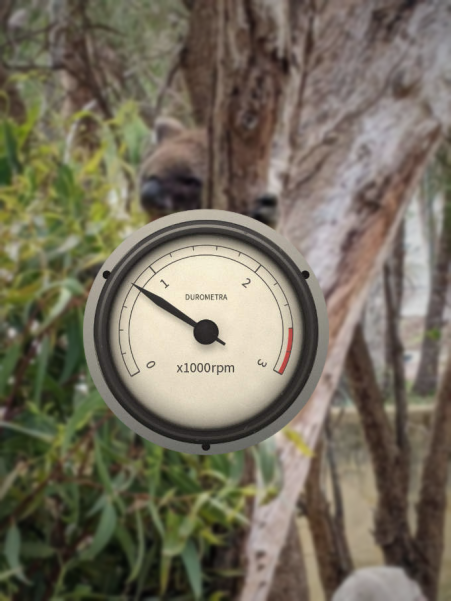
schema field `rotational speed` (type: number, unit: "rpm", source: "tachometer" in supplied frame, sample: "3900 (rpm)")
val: 800 (rpm)
